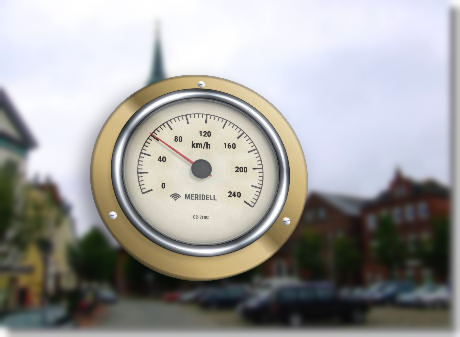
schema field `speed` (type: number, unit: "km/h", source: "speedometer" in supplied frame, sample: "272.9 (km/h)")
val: 60 (km/h)
